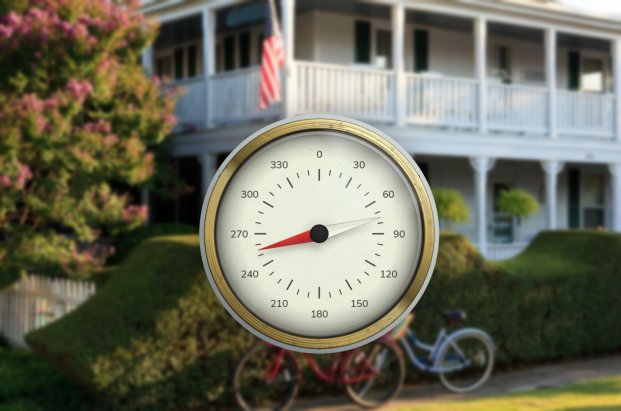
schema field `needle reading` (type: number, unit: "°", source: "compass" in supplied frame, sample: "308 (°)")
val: 255 (°)
